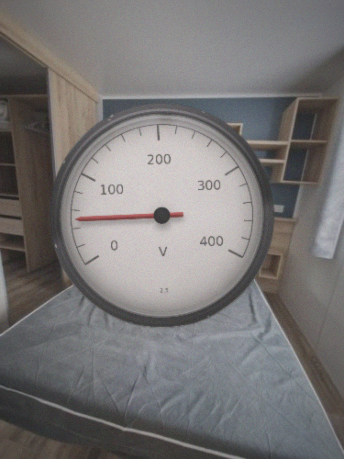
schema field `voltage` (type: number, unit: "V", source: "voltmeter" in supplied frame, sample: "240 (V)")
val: 50 (V)
